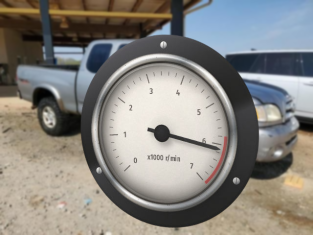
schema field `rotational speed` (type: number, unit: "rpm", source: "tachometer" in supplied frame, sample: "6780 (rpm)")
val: 6100 (rpm)
